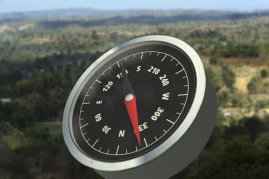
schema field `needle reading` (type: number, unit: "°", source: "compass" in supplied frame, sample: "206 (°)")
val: 335 (°)
